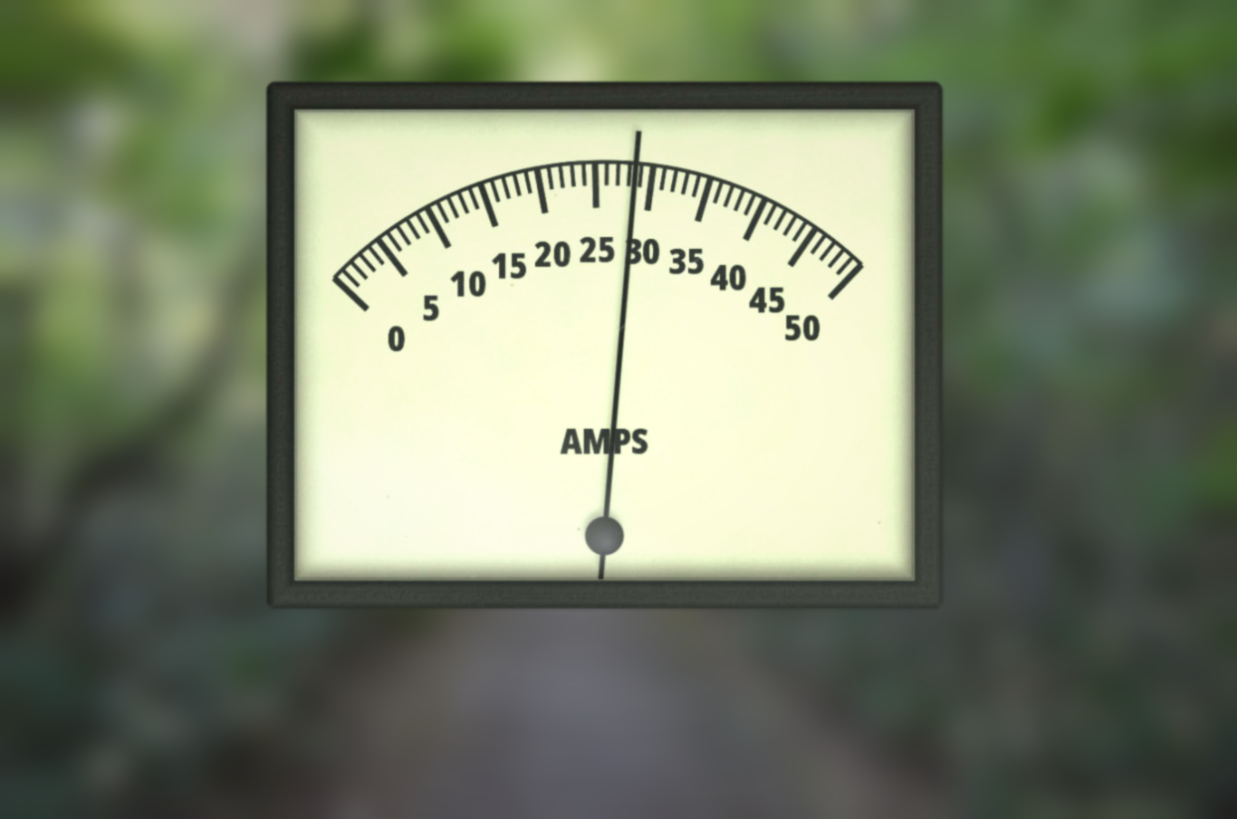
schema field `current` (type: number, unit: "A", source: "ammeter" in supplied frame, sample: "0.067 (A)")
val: 28.5 (A)
